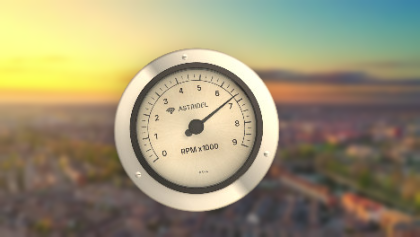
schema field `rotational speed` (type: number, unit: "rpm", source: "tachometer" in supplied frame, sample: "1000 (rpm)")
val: 6750 (rpm)
